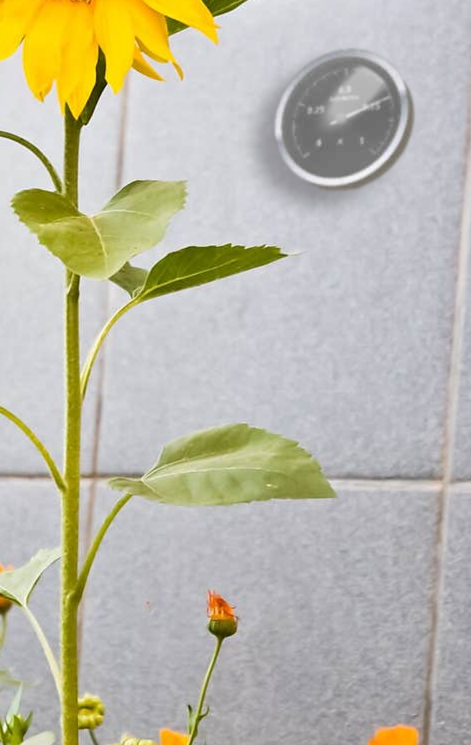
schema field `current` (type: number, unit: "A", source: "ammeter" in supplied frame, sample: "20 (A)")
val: 0.75 (A)
